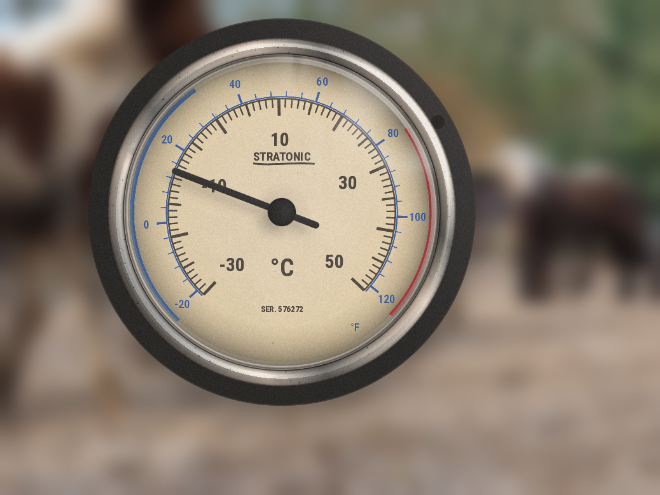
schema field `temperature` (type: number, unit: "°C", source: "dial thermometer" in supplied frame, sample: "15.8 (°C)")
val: -10 (°C)
